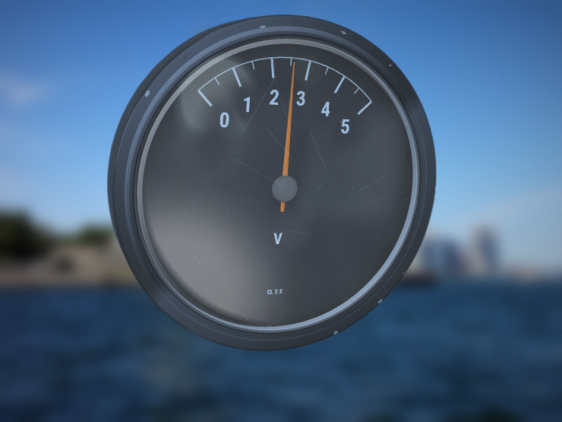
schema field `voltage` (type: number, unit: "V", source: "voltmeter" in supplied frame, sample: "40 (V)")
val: 2.5 (V)
